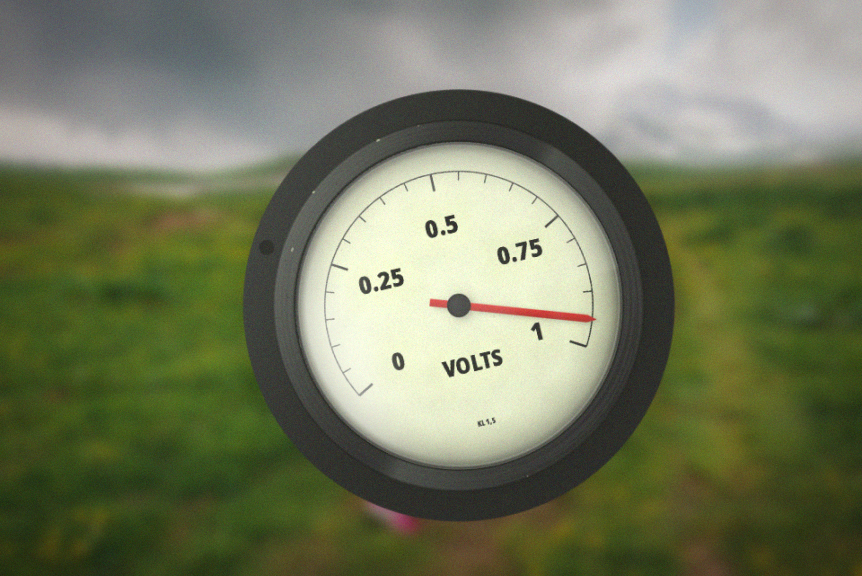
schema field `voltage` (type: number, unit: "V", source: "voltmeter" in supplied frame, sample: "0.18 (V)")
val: 0.95 (V)
